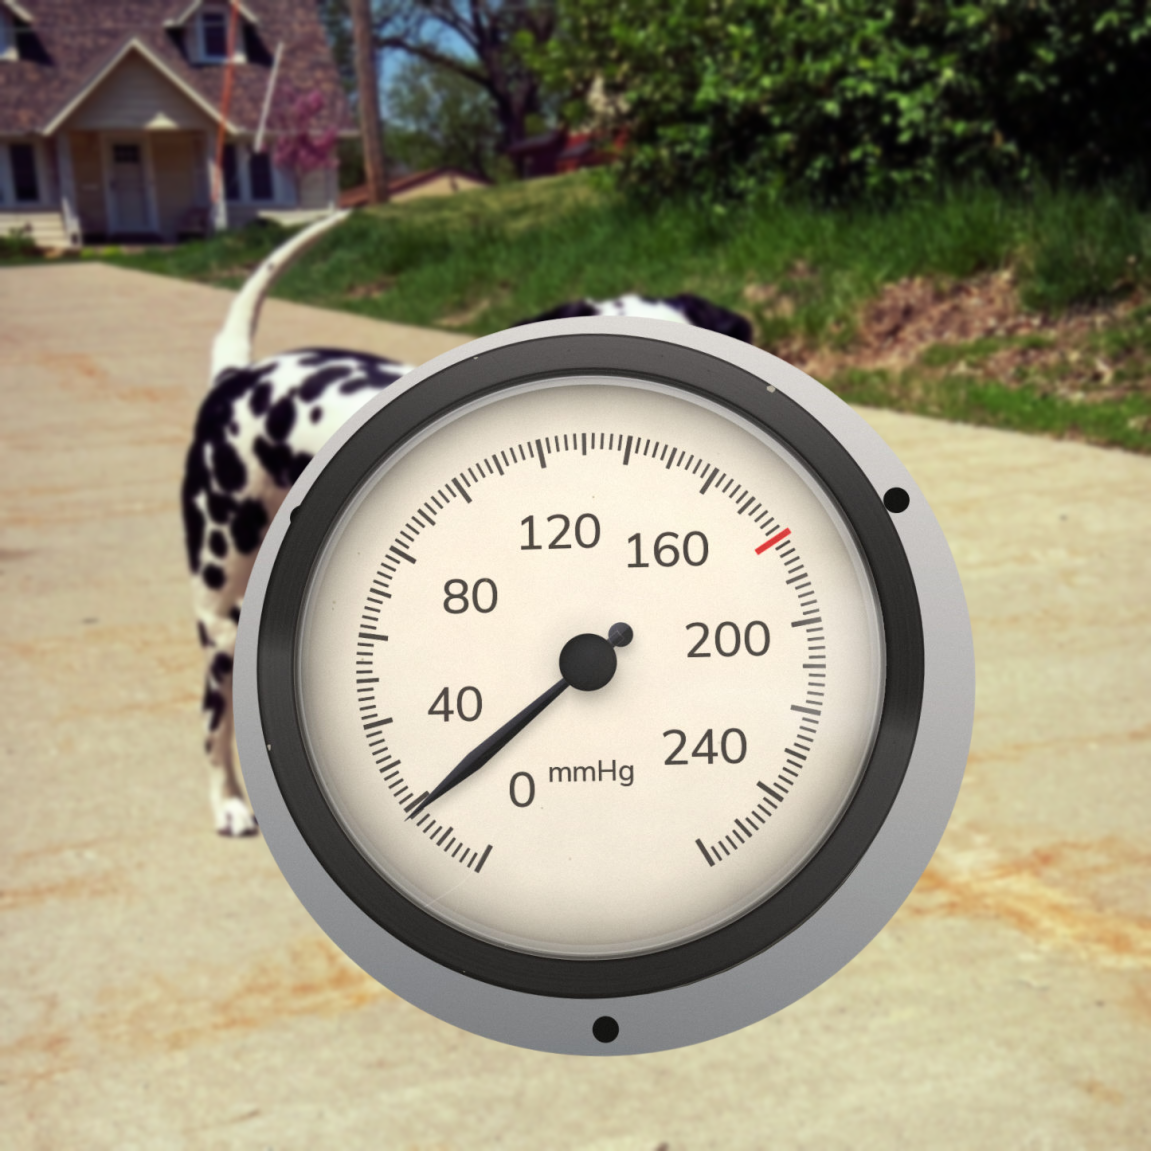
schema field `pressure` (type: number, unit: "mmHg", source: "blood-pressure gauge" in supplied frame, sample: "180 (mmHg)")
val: 18 (mmHg)
